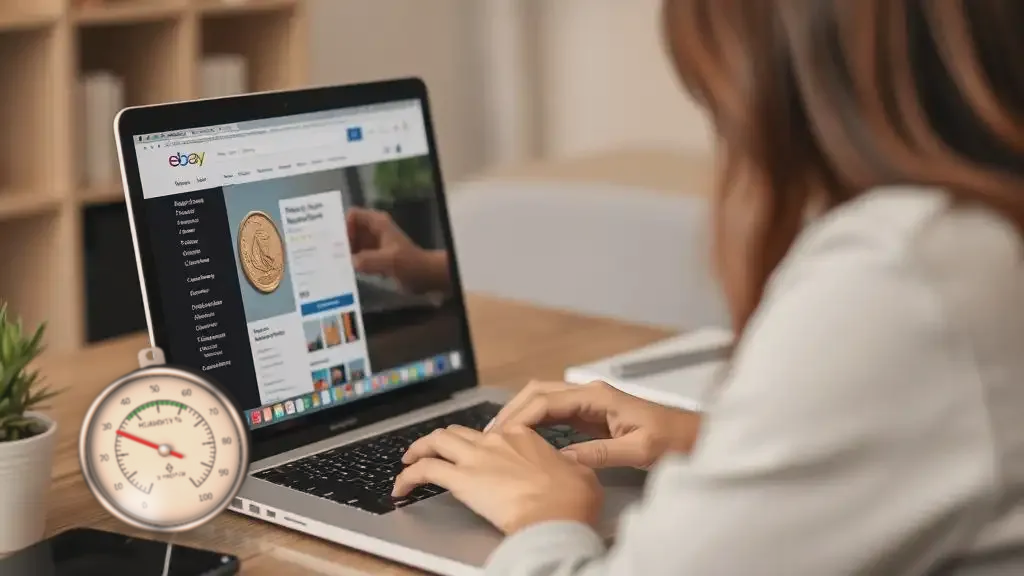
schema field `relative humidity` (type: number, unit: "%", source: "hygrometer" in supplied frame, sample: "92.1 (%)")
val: 30 (%)
